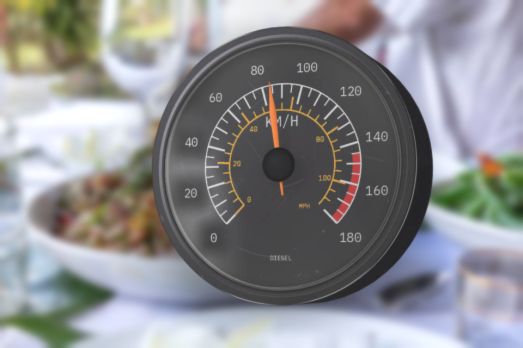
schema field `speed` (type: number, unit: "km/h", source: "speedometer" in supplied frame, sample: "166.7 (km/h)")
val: 85 (km/h)
